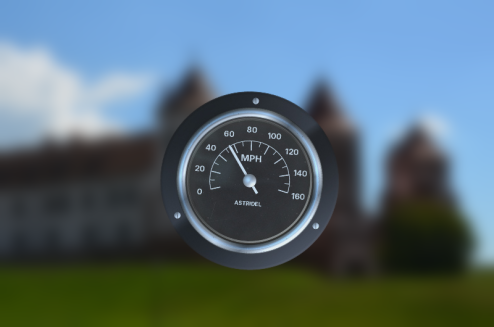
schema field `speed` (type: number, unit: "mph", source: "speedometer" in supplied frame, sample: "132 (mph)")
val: 55 (mph)
